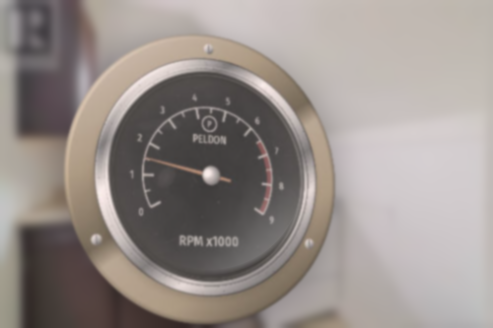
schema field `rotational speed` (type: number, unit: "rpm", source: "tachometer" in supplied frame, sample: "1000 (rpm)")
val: 1500 (rpm)
